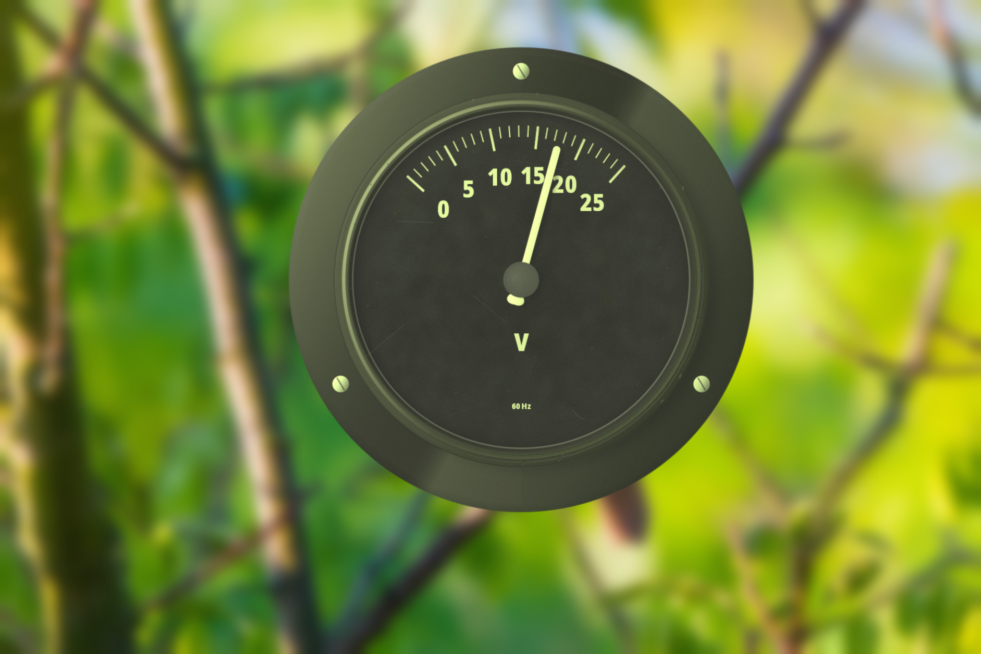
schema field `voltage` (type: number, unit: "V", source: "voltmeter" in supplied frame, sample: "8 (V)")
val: 17.5 (V)
